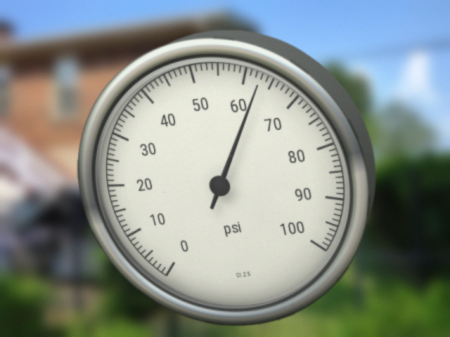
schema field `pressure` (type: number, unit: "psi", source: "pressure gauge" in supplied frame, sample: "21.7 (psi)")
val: 63 (psi)
